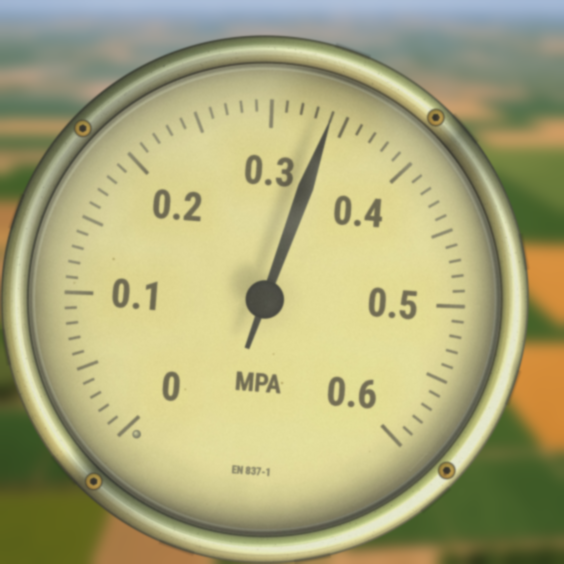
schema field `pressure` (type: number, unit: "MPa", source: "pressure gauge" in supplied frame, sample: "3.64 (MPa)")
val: 0.34 (MPa)
